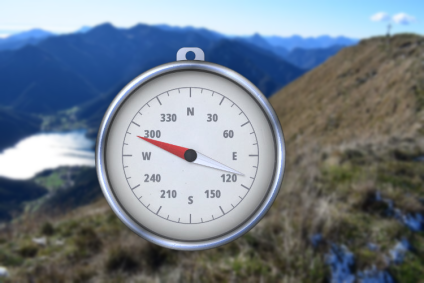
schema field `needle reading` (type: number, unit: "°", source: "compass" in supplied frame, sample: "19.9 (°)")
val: 290 (°)
